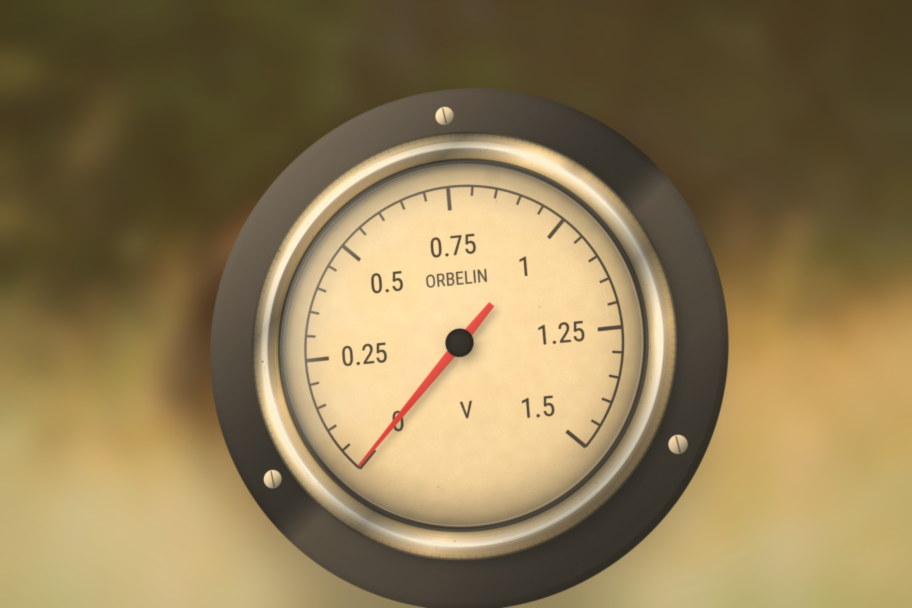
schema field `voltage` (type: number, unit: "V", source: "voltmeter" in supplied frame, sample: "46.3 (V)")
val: 0 (V)
